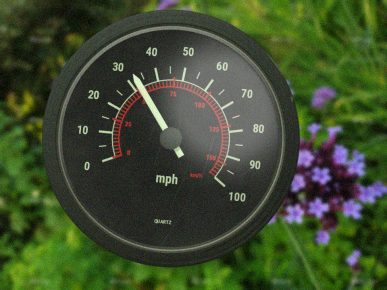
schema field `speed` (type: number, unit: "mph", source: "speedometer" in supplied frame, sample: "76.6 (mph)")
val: 32.5 (mph)
